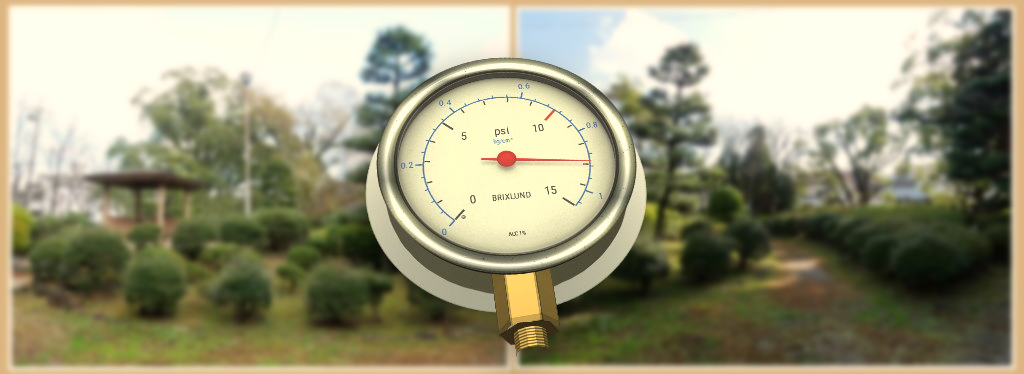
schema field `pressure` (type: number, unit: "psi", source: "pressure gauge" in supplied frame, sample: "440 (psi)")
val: 13 (psi)
